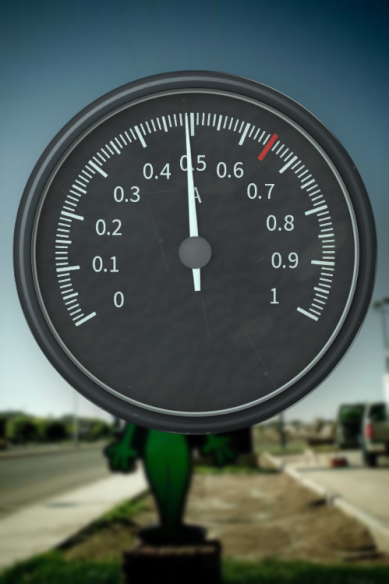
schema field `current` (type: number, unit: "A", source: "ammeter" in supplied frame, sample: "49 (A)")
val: 0.49 (A)
